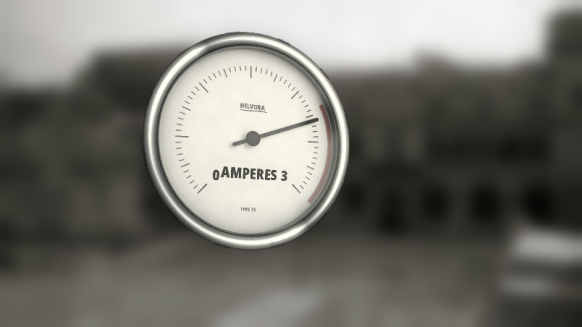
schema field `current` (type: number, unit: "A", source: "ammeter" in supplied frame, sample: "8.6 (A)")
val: 2.3 (A)
